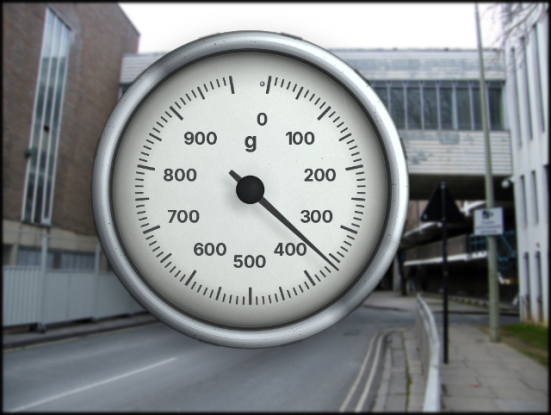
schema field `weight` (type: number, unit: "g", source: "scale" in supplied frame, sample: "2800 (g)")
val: 360 (g)
